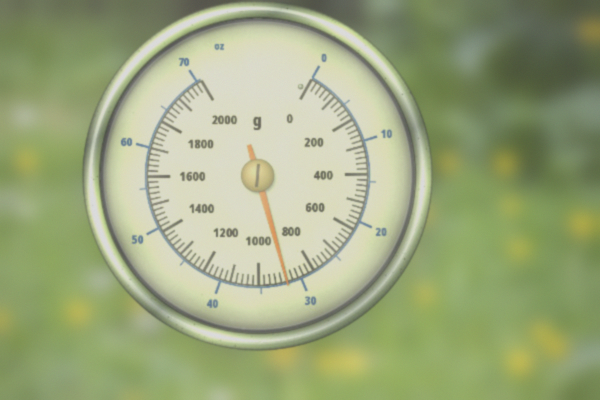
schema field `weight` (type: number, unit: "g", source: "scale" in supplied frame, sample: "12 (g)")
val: 900 (g)
